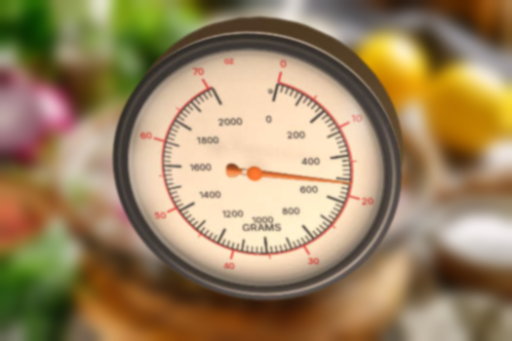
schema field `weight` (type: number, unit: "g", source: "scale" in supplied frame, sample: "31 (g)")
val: 500 (g)
